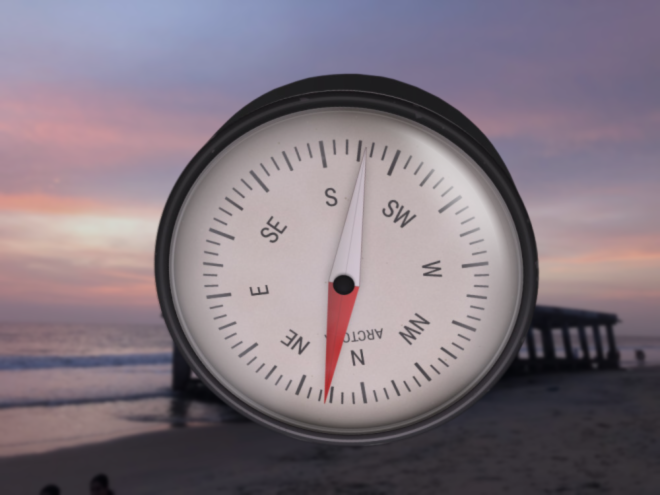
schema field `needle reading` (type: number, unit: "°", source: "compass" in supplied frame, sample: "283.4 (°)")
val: 17.5 (°)
